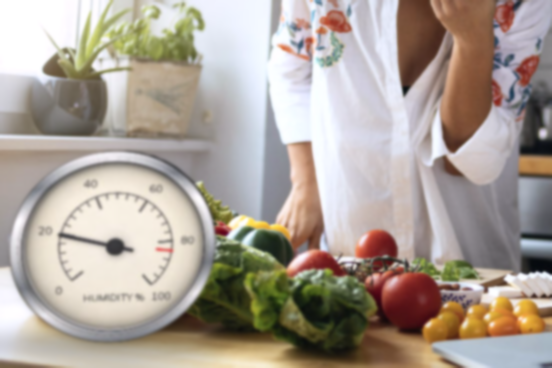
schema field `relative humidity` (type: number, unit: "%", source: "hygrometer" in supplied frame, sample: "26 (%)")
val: 20 (%)
